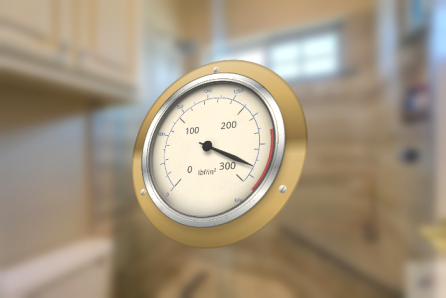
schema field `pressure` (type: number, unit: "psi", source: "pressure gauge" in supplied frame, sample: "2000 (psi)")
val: 280 (psi)
